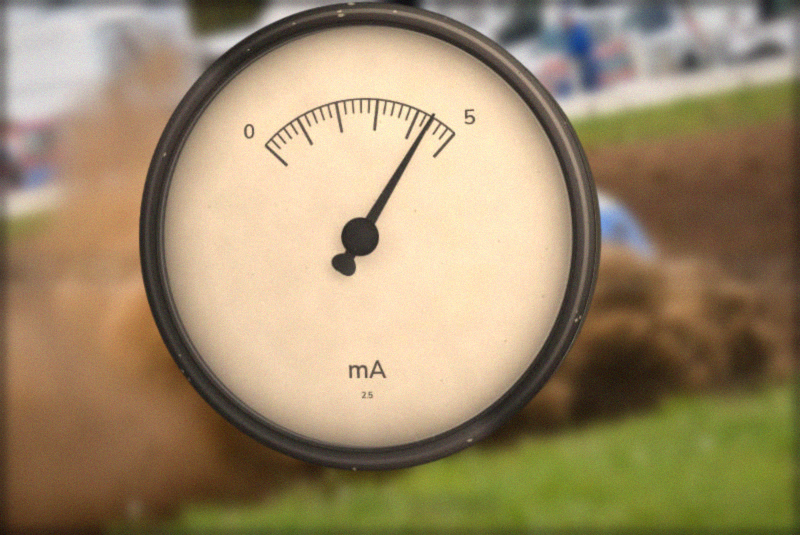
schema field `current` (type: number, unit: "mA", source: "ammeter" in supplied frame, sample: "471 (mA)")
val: 4.4 (mA)
